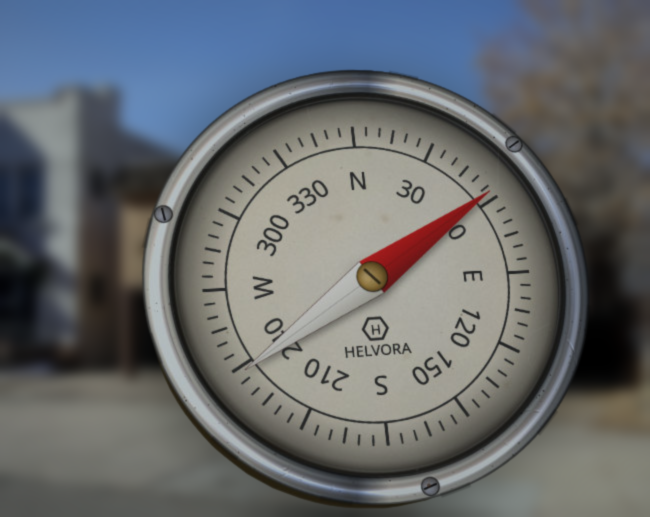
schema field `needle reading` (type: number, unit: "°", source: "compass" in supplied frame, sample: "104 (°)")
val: 57.5 (°)
